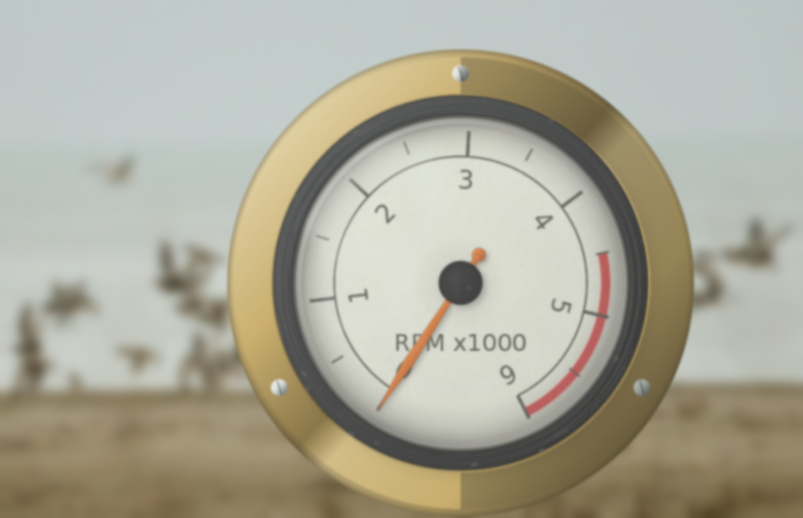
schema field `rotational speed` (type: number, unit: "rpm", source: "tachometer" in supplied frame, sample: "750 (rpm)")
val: 0 (rpm)
